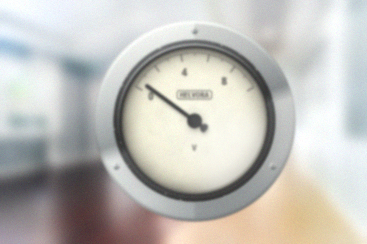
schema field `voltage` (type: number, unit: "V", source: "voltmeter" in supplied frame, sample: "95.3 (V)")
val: 0.5 (V)
